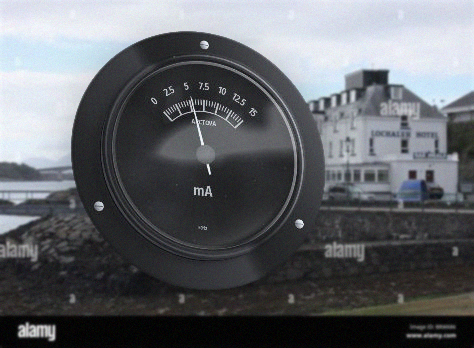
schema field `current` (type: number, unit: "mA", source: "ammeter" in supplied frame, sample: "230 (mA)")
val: 5 (mA)
